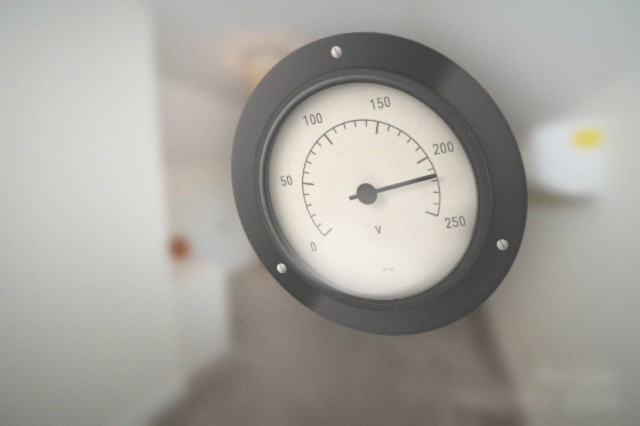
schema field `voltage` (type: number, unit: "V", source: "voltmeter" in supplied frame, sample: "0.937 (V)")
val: 215 (V)
